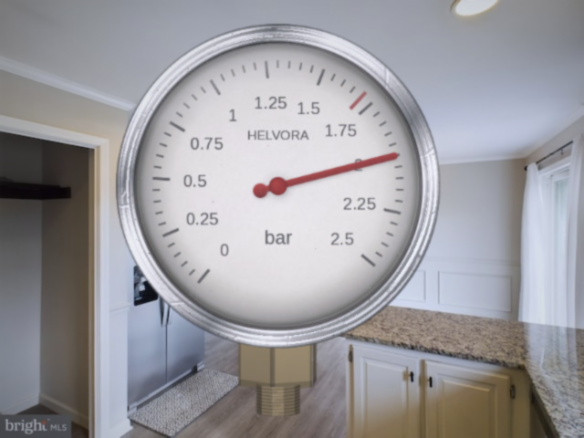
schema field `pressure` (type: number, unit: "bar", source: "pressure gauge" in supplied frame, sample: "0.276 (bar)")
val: 2 (bar)
